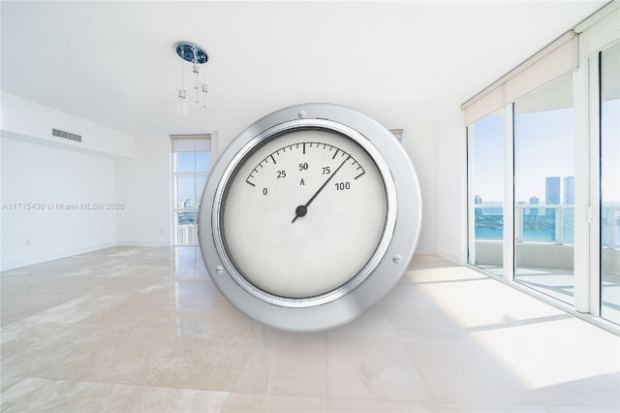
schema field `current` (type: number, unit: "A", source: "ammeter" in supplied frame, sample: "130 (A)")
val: 85 (A)
